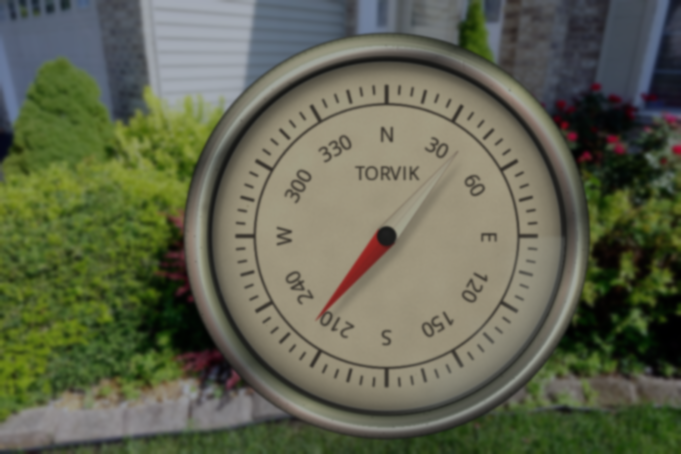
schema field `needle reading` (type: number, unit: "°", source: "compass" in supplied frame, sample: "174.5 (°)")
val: 220 (°)
